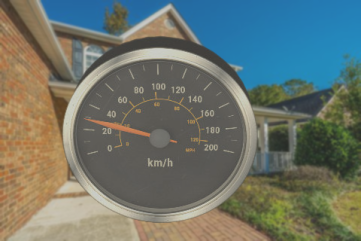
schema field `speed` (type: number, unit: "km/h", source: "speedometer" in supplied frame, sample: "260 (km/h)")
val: 30 (km/h)
